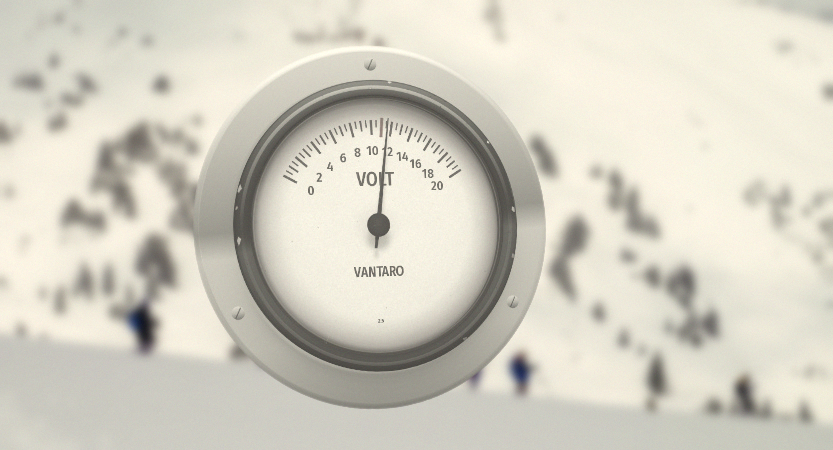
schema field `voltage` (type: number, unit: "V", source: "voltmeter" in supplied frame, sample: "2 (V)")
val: 11.5 (V)
